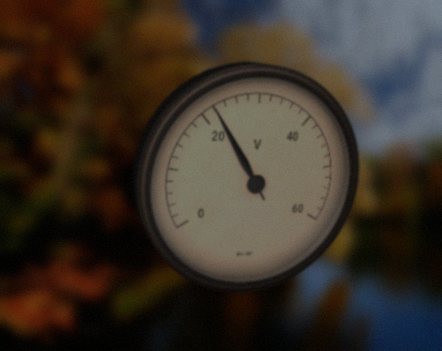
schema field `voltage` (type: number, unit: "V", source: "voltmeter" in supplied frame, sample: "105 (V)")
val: 22 (V)
